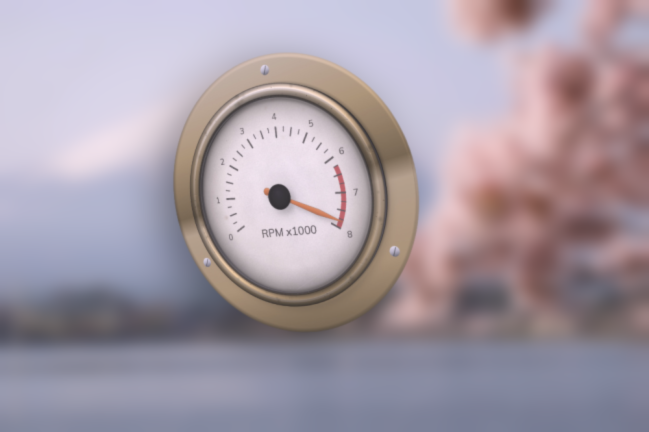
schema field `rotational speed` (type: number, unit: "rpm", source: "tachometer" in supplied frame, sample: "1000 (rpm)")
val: 7750 (rpm)
